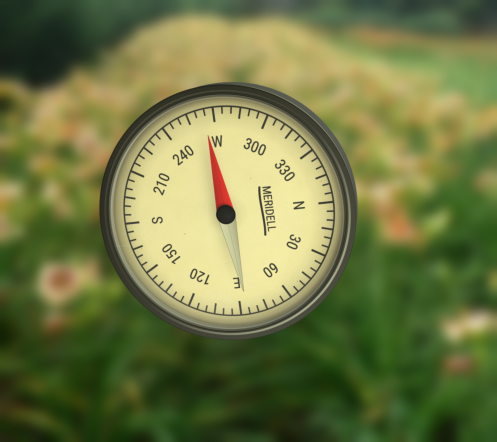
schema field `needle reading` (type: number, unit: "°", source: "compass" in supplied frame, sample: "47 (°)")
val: 265 (°)
